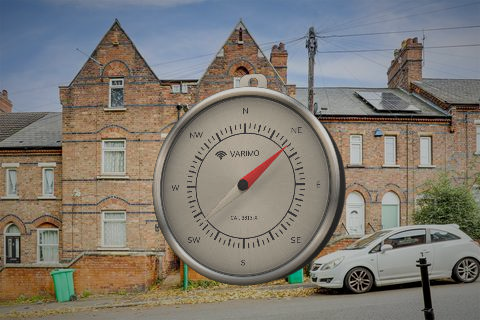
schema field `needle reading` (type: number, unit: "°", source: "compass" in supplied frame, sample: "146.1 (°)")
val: 50 (°)
